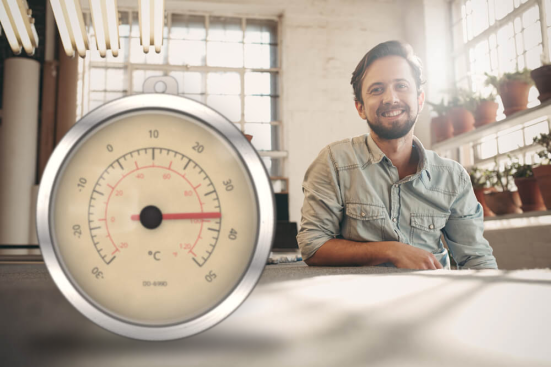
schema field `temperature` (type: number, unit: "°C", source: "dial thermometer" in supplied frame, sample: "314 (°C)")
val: 36 (°C)
